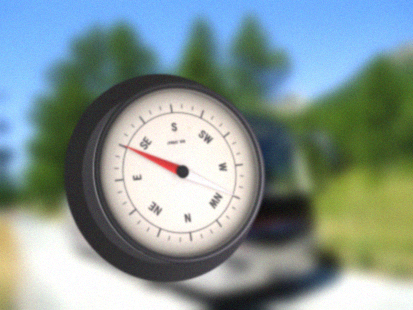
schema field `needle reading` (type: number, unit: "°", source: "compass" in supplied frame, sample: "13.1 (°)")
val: 120 (°)
